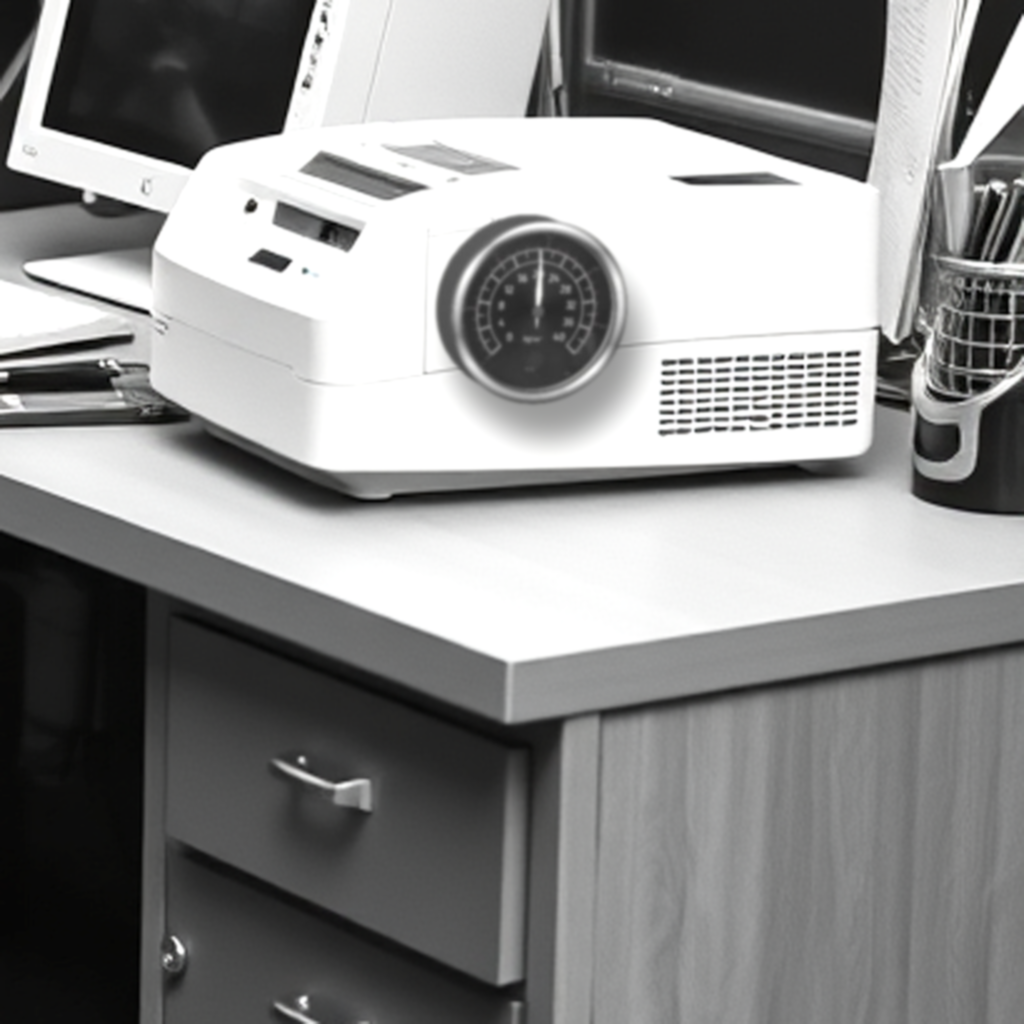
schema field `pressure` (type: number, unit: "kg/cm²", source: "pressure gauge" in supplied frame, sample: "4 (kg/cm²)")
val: 20 (kg/cm²)
